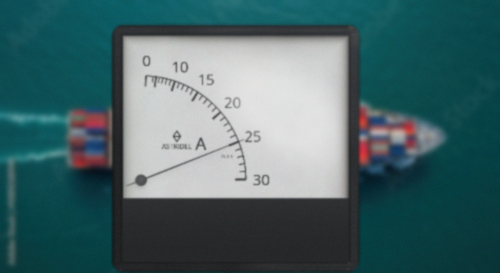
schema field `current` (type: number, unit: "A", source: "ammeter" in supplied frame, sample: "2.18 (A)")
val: 25 (A)
